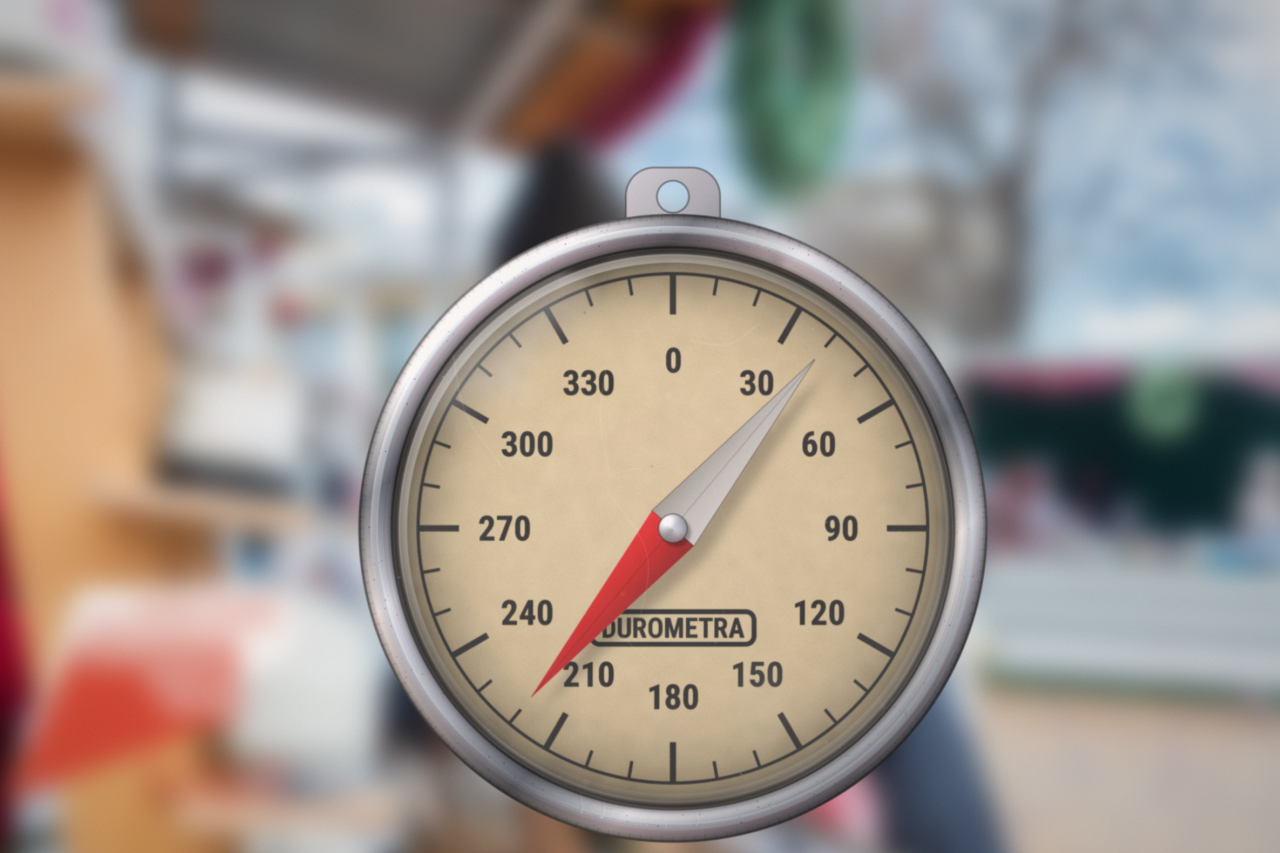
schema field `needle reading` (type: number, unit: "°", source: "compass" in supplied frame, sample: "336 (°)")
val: 220 (°)
